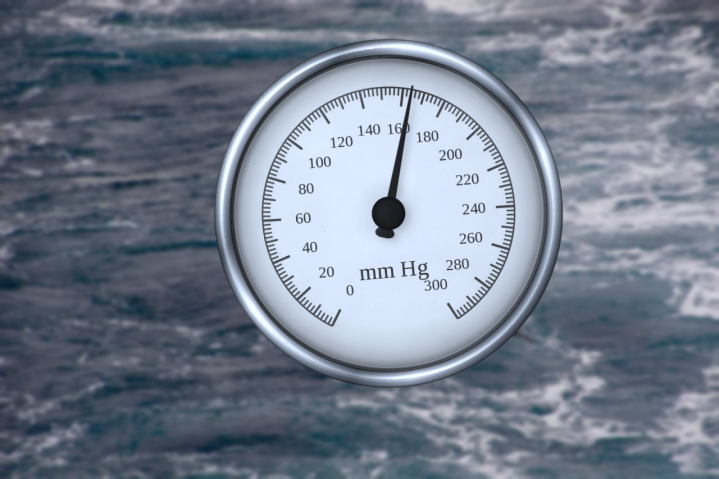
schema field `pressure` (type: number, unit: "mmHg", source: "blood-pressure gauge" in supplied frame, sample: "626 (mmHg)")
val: 164 (mmHg)
